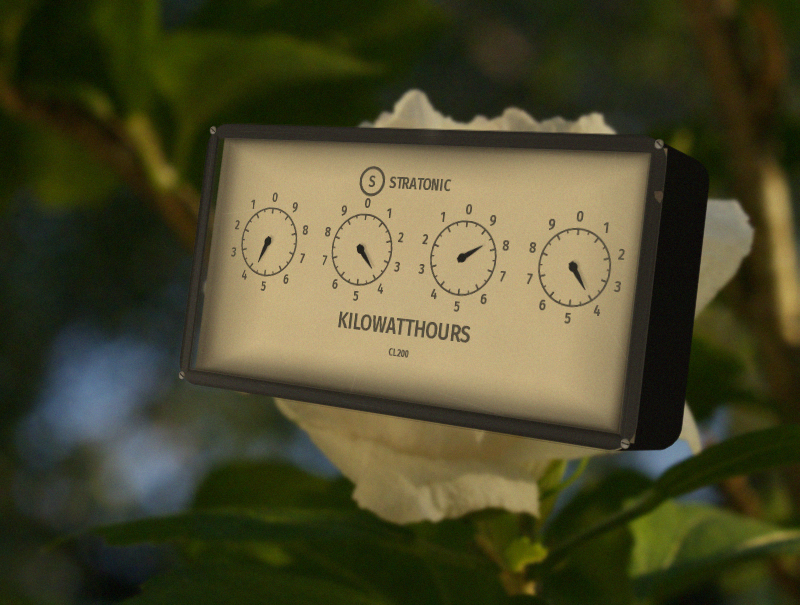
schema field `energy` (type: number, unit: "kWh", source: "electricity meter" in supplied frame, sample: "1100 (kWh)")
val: 4384 (kWh)
